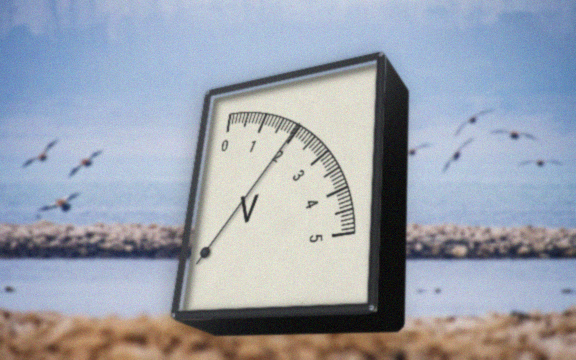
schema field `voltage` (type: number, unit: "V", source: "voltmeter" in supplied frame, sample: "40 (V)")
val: 2 (V)
